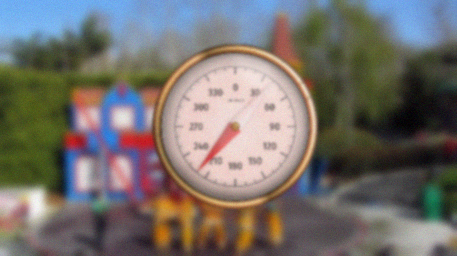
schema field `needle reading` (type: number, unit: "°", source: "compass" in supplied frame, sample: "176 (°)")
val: 220 (°)
